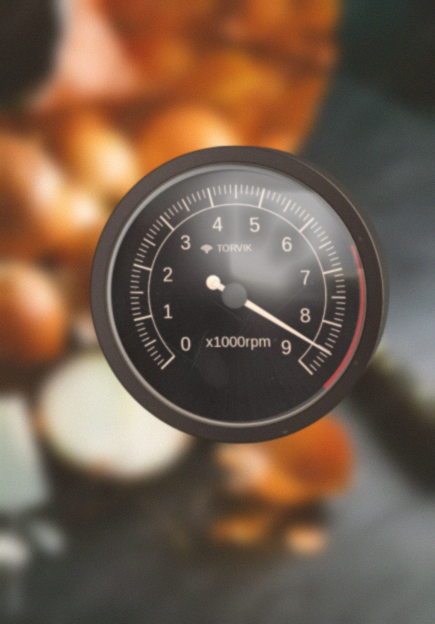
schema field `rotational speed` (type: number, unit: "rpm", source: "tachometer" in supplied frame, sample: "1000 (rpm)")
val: 8500 (rpm)
